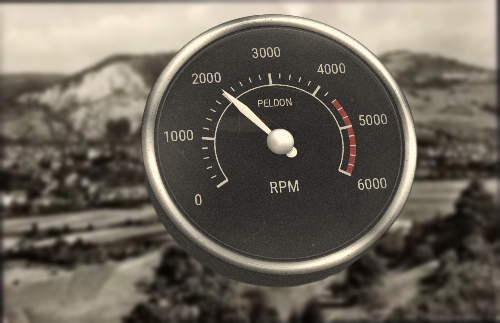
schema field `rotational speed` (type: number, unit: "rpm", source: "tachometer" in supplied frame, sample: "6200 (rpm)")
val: 2000 (rpm)
